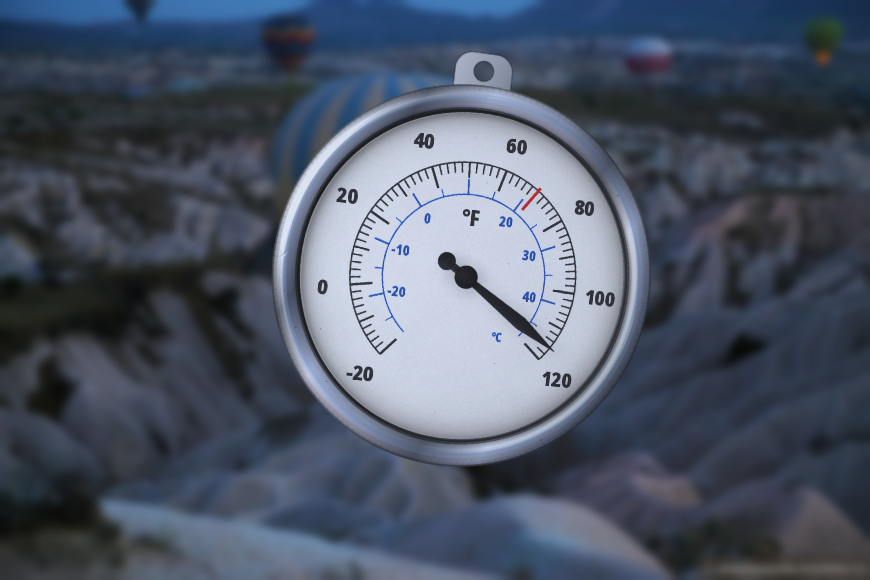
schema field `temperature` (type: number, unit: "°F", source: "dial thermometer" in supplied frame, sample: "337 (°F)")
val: 116 (°F)
